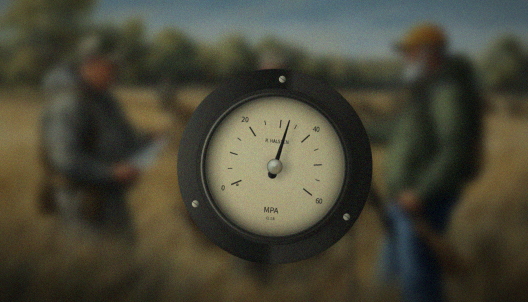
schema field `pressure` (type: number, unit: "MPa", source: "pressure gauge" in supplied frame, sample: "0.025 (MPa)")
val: 32.5 (MPa)
